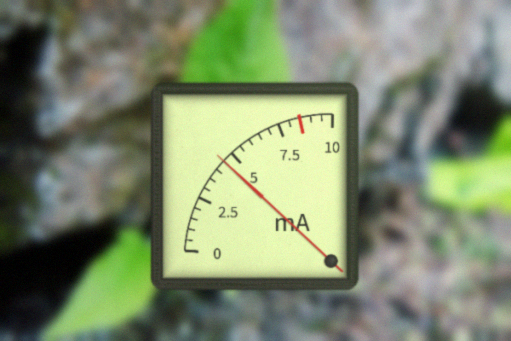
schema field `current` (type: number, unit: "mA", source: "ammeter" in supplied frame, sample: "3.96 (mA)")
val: 4.5 (mA)
